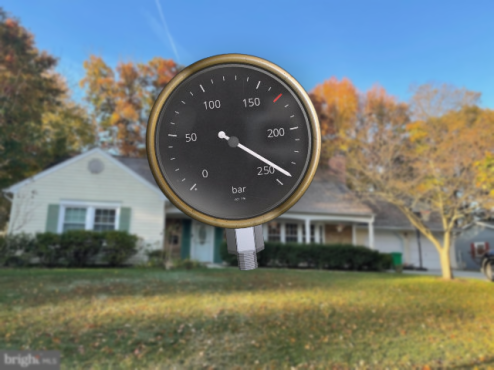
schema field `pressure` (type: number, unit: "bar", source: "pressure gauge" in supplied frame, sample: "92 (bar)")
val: 240 (bar)
